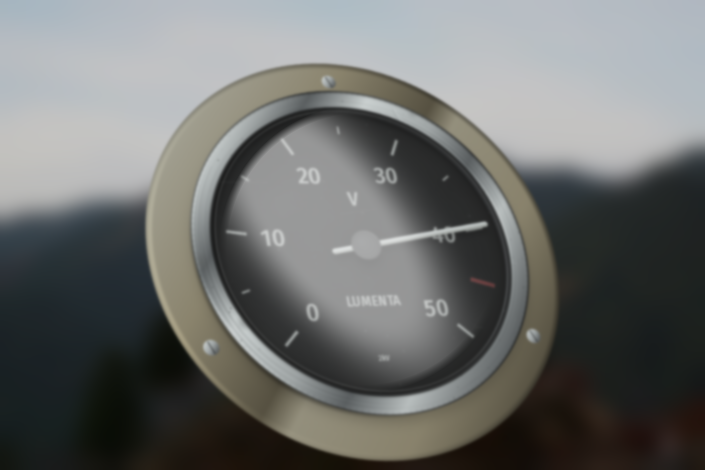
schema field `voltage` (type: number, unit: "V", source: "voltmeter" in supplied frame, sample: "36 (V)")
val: 40 (V)
